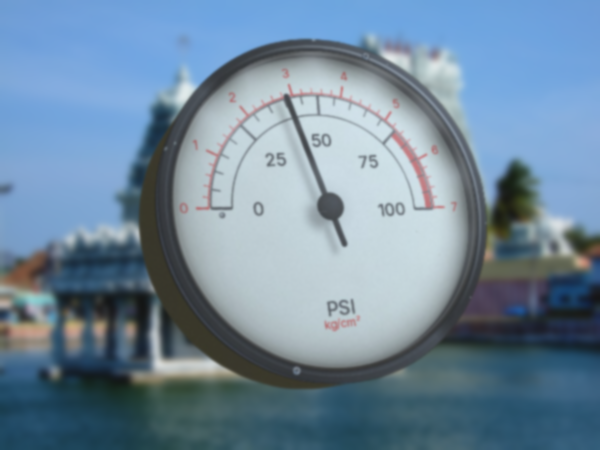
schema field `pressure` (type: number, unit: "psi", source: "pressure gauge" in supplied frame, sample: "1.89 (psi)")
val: 40 (psi)
